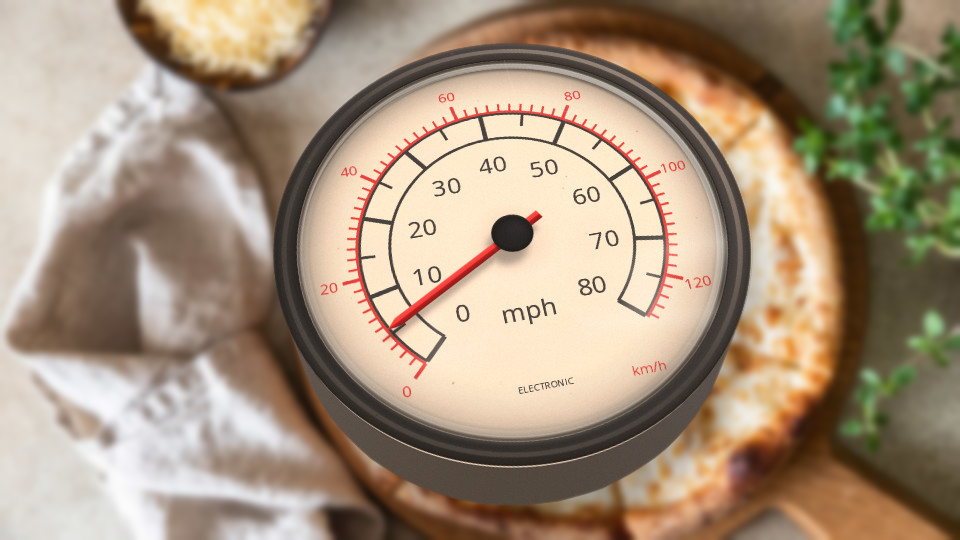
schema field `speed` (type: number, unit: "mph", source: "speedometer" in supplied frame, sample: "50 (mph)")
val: 5 (mph)
